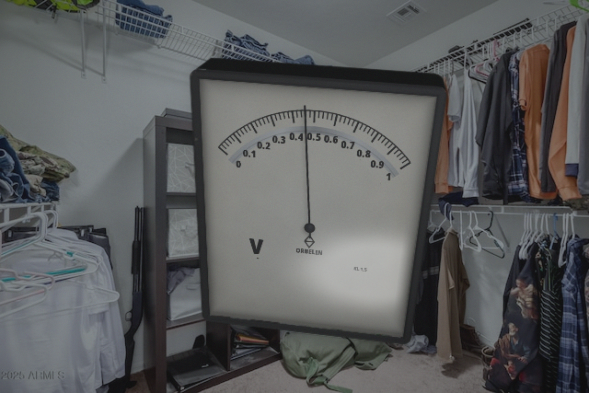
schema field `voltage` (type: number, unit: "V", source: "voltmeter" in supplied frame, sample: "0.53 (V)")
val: 0.46 (V)
